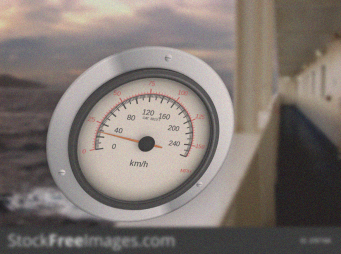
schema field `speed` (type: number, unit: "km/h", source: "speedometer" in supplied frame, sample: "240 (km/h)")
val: 30 (km/h)
